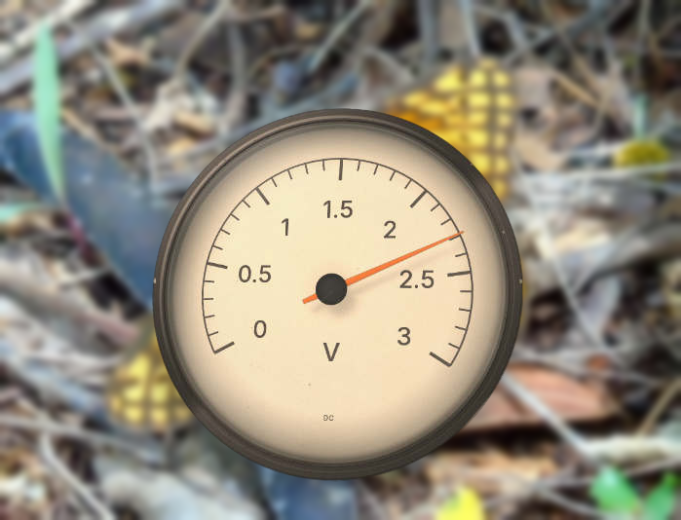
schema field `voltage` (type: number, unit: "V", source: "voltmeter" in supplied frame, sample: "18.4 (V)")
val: 2.3 (V)
